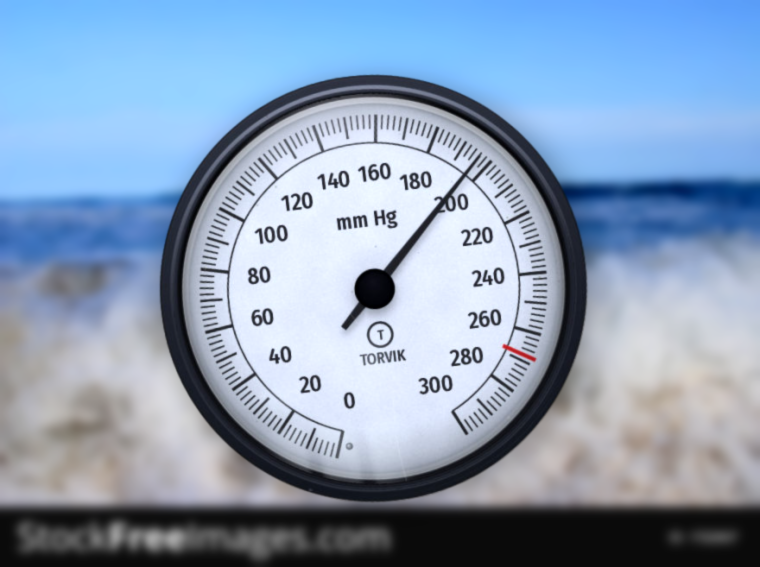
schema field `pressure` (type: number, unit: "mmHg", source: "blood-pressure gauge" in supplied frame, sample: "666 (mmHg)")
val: 196 (mmHg)
